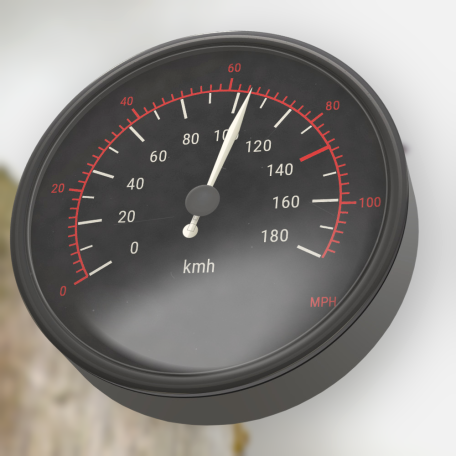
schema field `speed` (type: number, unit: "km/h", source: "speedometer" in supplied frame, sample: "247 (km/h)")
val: 105 (km/h)
